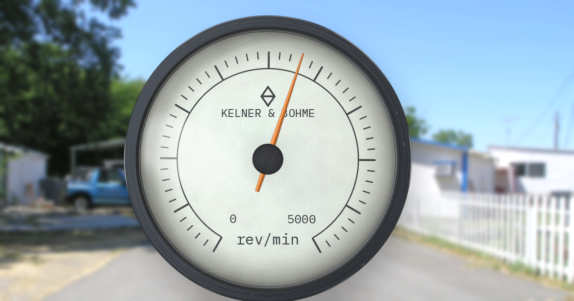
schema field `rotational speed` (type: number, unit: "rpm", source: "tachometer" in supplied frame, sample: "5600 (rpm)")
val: 2800 (rpm)
